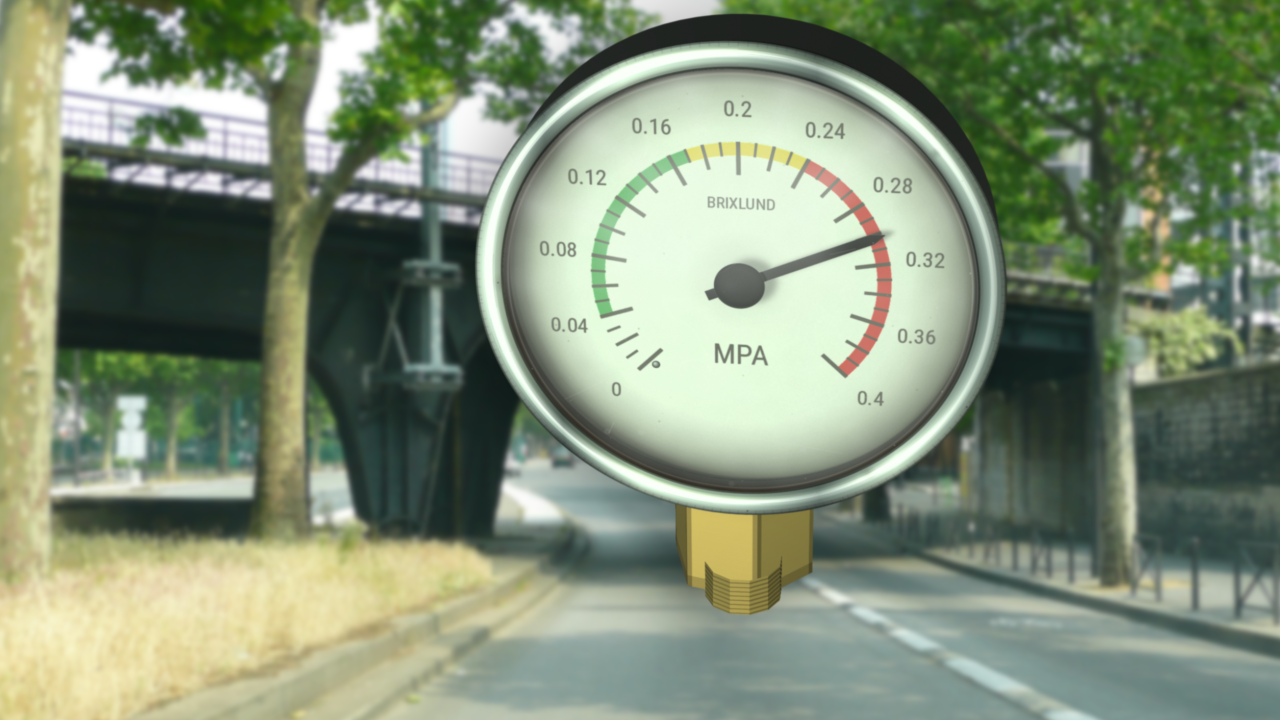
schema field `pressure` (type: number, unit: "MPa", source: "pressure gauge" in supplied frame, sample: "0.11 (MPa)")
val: 0.3 (MPa)
